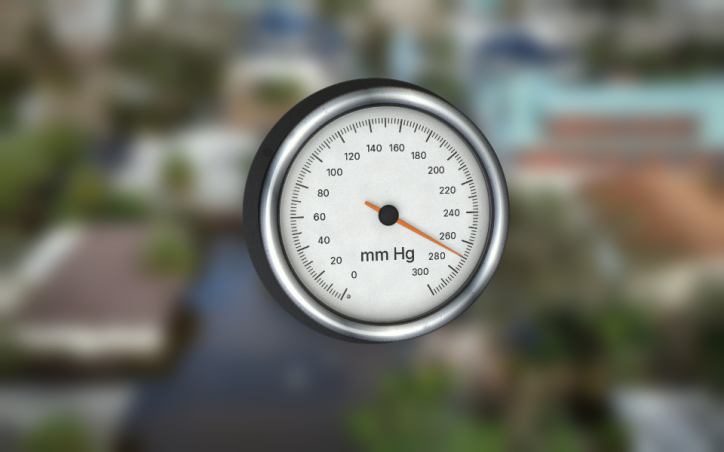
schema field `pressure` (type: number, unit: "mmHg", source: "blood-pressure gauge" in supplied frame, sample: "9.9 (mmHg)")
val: 270 (mmHg)
